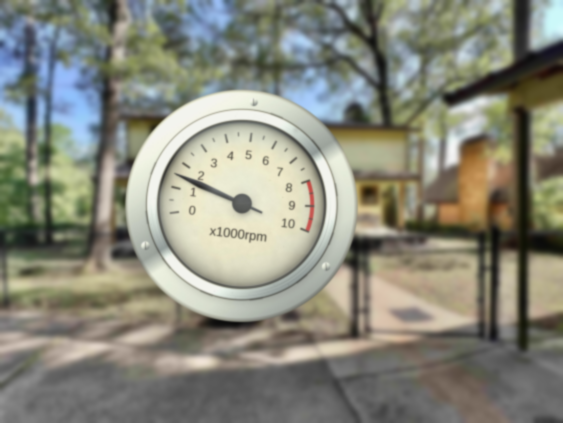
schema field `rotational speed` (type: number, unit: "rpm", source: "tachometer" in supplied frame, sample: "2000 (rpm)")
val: 1500 (rpm)
